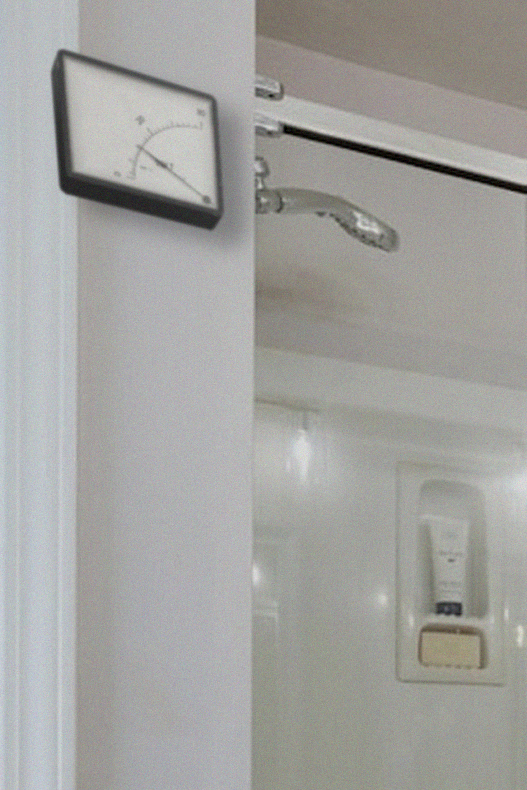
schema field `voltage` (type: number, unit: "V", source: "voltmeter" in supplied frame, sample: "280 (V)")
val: 15 (V)
